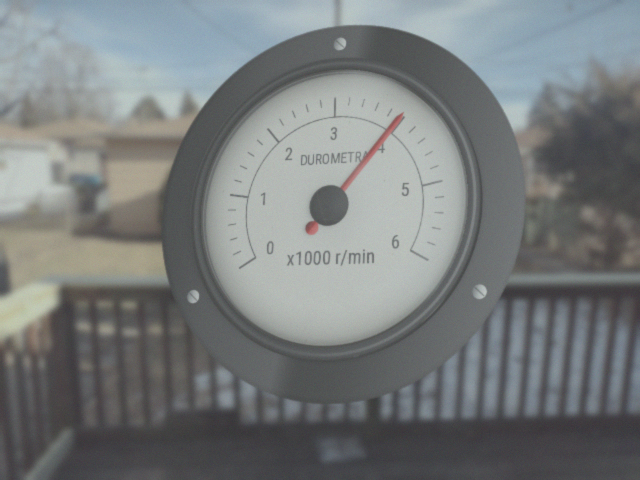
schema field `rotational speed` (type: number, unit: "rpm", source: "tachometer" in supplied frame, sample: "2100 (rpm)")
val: 4000 (rpm)
